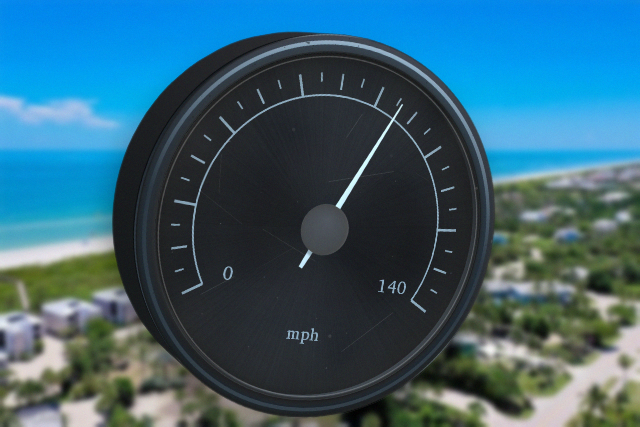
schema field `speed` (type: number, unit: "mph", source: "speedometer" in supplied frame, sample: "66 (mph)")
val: 85 (mph)
